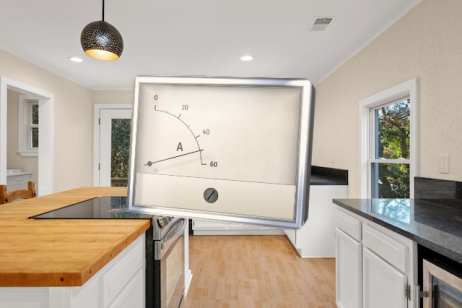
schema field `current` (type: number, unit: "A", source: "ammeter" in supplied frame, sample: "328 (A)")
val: 50 (A)
